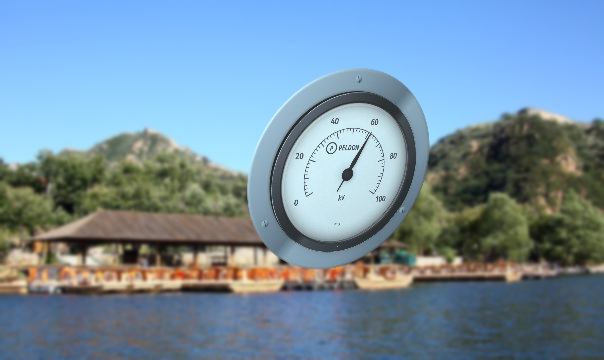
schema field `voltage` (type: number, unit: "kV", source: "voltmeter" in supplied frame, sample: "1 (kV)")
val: 60 (kV)
